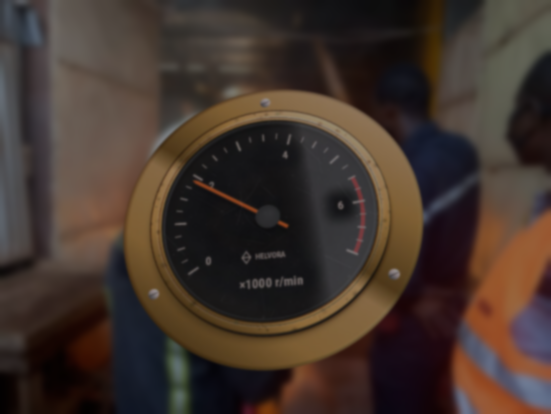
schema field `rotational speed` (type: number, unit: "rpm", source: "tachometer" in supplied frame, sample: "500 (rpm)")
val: 1875 (rpm)
